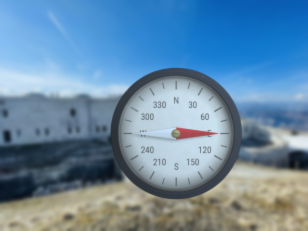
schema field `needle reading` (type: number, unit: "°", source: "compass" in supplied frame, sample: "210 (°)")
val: 90 (°)
